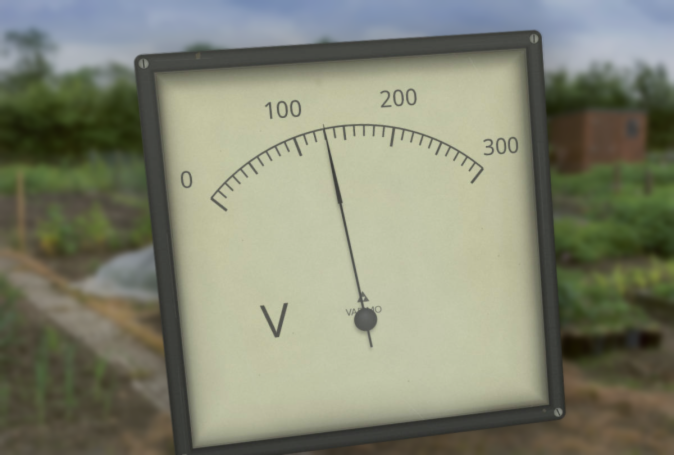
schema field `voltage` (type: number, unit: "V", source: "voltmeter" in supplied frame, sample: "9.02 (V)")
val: 130 (V)
